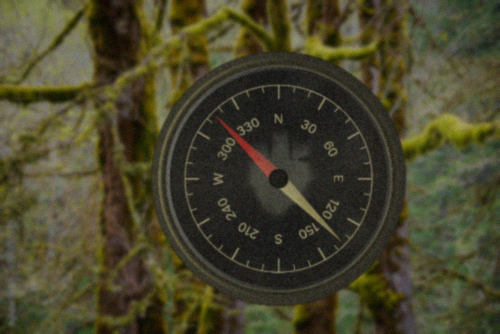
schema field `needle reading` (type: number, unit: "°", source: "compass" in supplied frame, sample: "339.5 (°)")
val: 315 (°)
